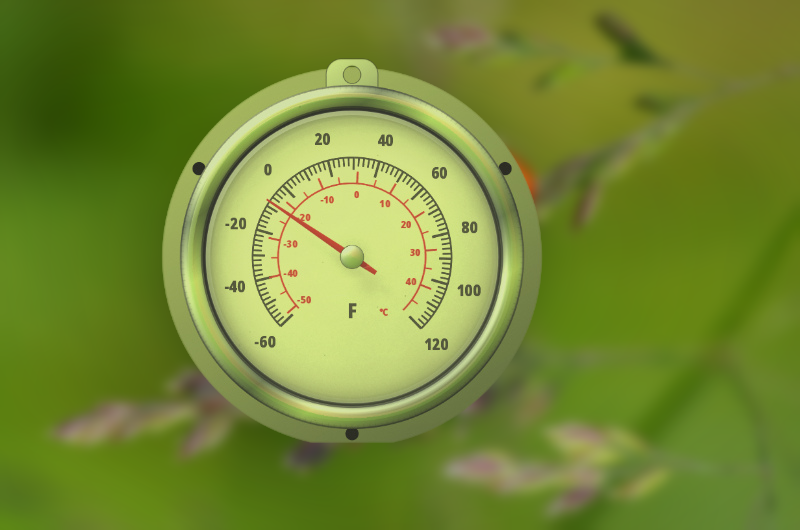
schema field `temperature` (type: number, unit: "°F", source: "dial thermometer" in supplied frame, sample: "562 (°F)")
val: -8 (°F)
